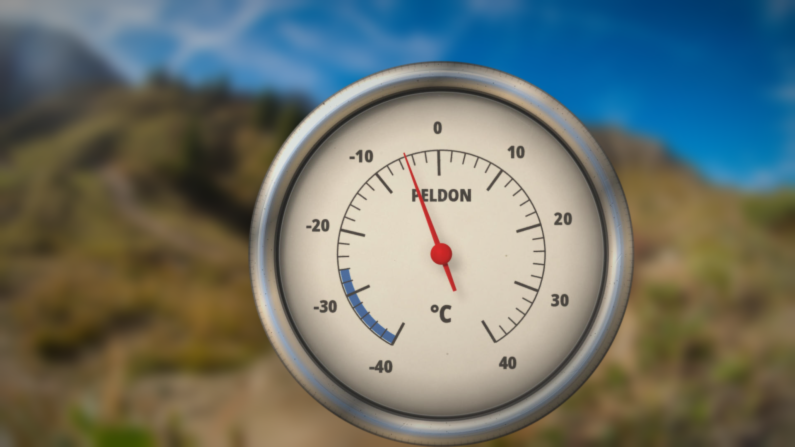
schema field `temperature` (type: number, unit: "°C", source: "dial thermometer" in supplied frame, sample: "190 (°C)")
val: -5 (°C)
